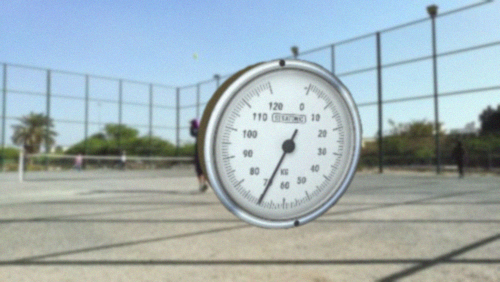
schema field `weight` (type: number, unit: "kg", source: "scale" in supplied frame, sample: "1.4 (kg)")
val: 70 (kg)
